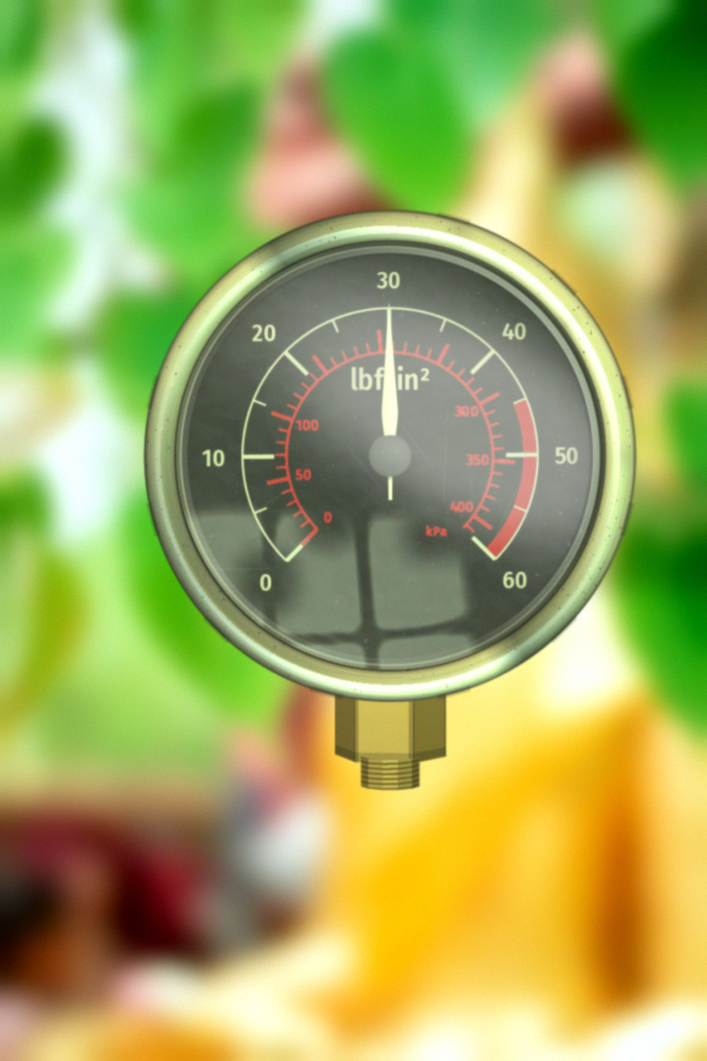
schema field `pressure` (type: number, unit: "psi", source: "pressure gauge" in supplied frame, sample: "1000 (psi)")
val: 30 (psi)
